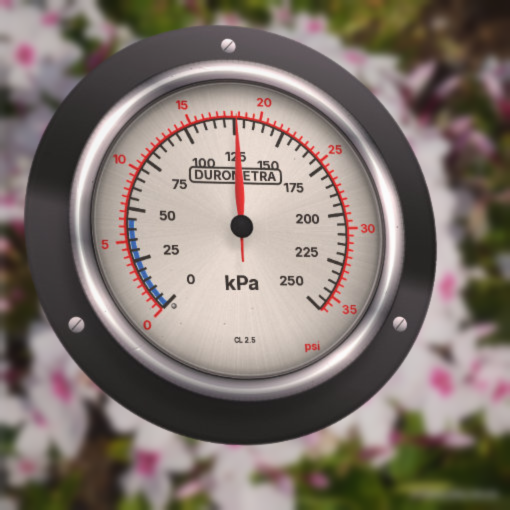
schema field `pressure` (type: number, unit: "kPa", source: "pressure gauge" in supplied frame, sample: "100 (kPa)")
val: 125 (kPa)
